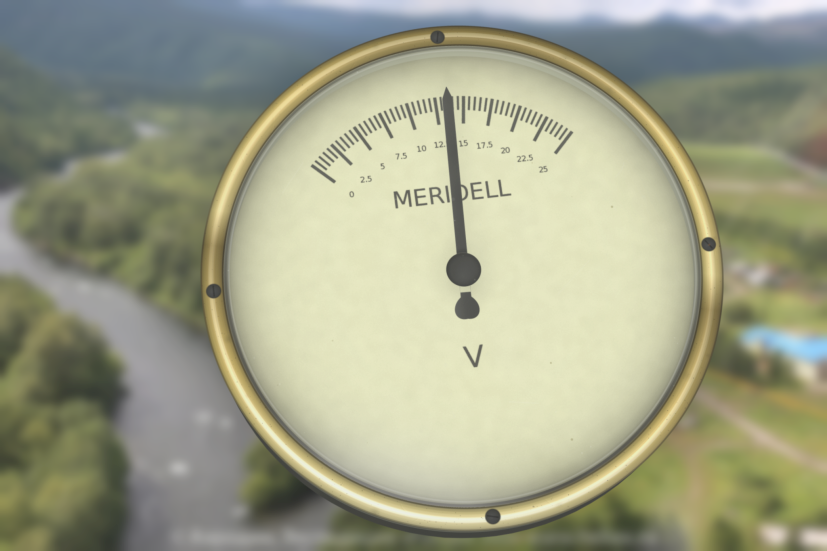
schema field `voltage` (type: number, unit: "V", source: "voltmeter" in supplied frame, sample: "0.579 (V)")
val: 13.5 (V)
